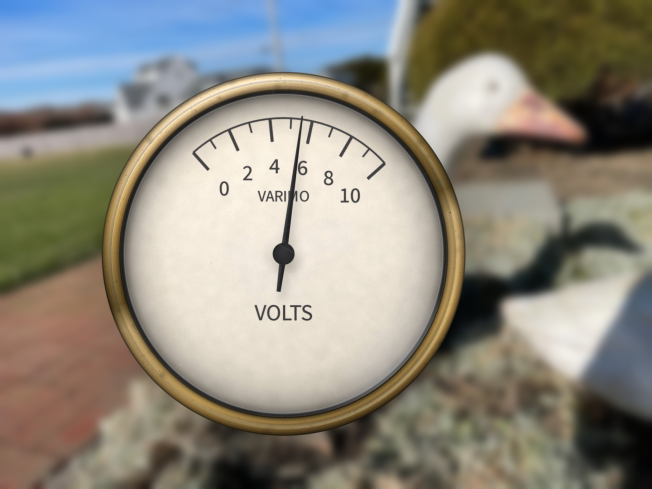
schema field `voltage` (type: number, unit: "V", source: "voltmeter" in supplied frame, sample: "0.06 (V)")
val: 5.5 (V)
